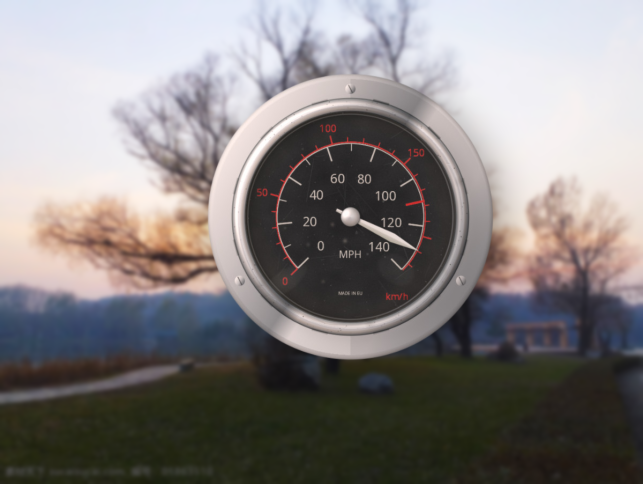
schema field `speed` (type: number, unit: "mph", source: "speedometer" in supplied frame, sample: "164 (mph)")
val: 130 (mph)
